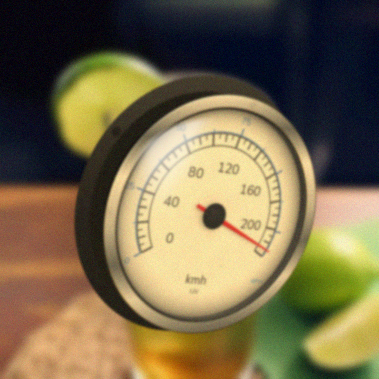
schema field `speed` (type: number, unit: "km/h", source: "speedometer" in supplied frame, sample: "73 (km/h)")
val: 215 (km/h)
